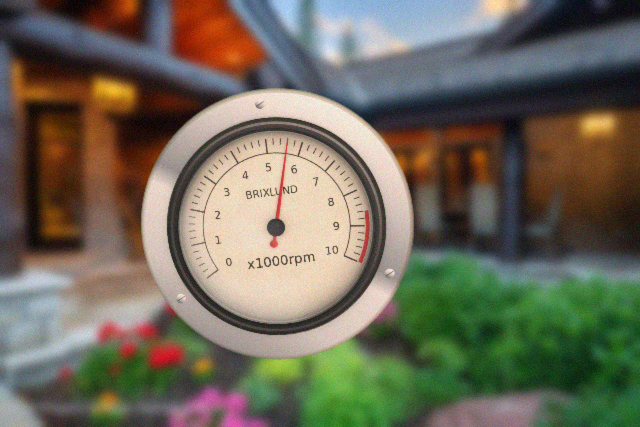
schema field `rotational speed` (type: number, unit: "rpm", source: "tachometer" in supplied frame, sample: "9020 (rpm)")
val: 5600 (rpm)
